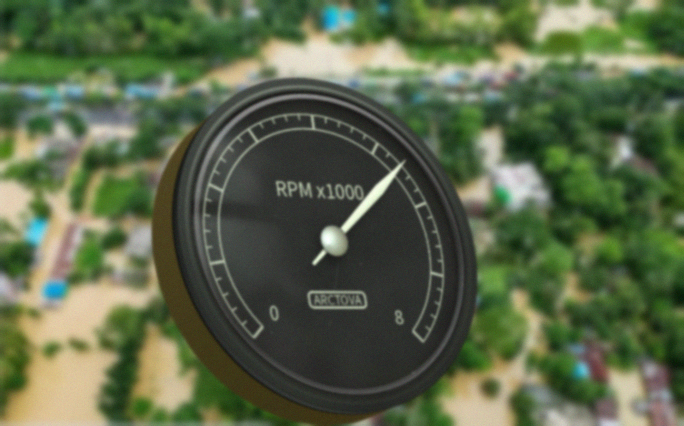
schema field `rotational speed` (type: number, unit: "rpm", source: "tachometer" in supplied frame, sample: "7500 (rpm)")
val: 5400 (rpm)
